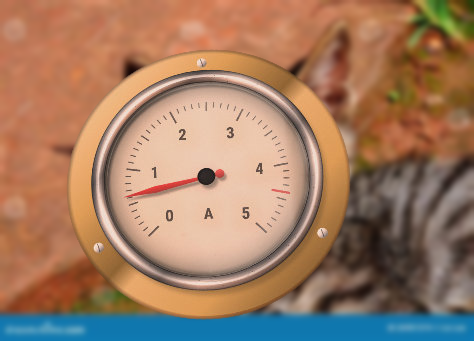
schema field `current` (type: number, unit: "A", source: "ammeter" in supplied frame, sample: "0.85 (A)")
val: 0.6 (A)
